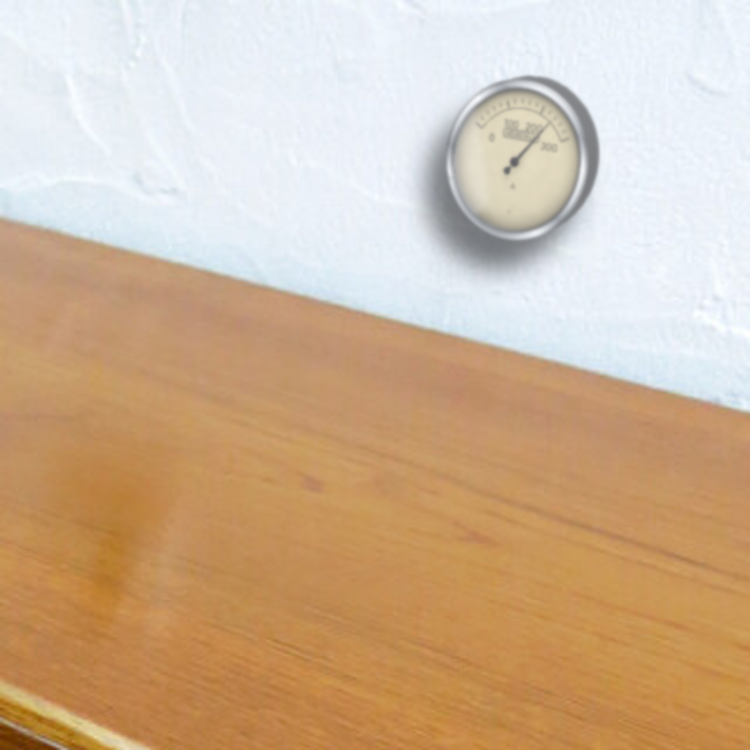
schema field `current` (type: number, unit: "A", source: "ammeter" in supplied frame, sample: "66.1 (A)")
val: 240 (A)
